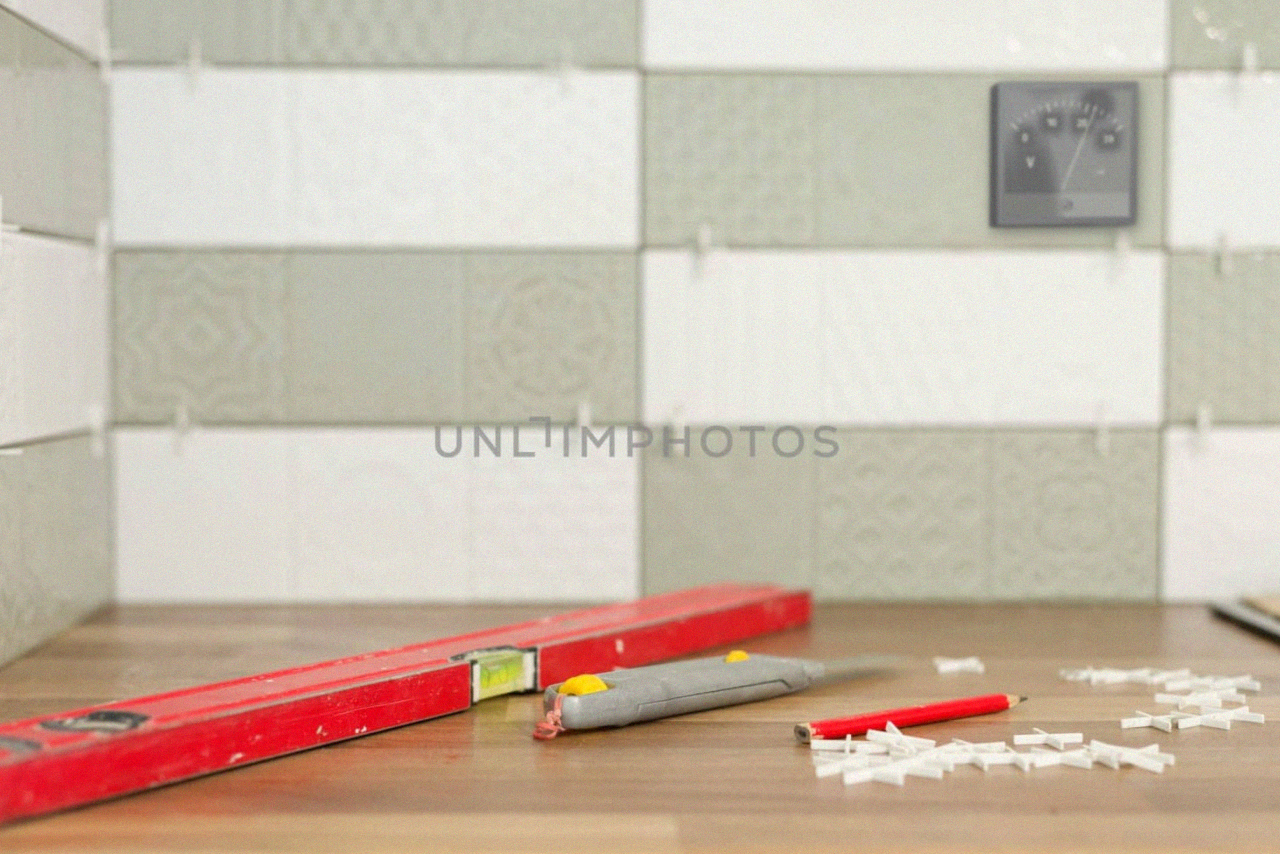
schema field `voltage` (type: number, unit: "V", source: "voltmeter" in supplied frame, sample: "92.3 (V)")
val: 22 (V)
